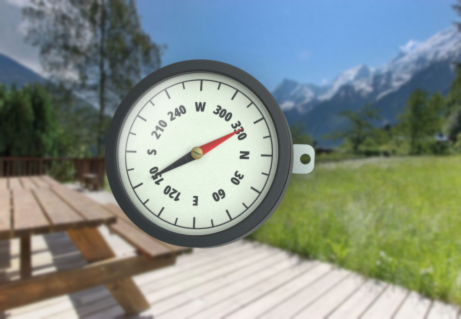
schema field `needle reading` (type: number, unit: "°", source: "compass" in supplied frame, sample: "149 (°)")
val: 330 (°)
